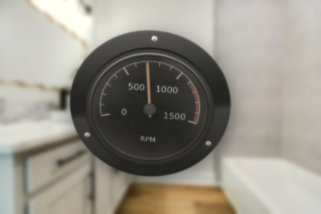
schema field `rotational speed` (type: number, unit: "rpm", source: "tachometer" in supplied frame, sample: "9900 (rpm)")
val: 700 (rpm)
